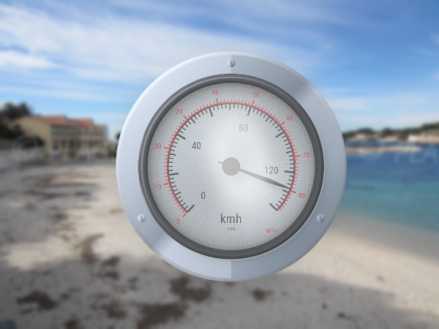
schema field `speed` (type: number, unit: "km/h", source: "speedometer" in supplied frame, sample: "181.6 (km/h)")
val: 128 (km/h)
